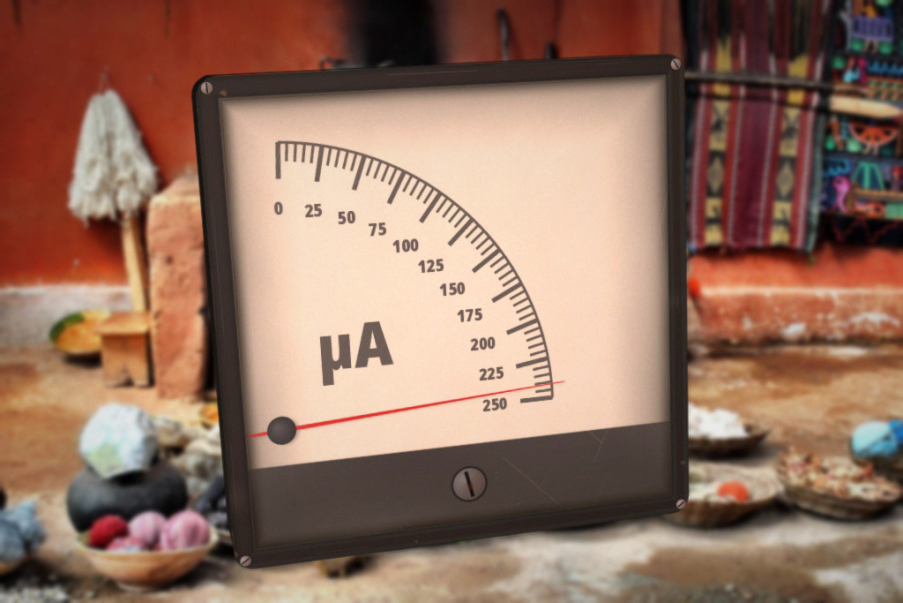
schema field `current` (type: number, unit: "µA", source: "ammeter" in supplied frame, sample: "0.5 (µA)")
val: 240 (µA)
